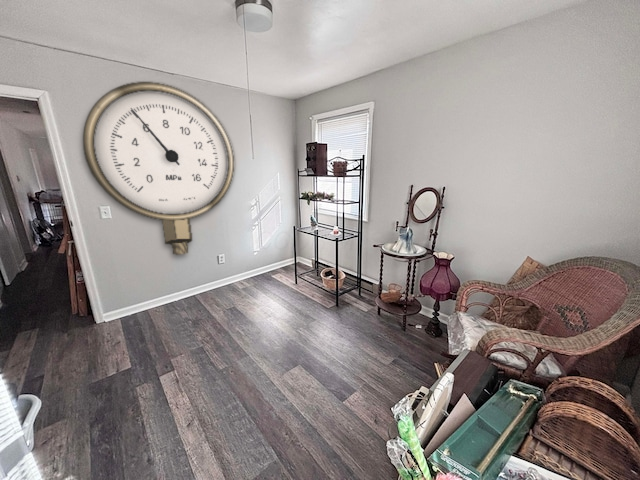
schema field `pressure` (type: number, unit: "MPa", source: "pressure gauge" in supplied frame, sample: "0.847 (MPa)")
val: 6 (MPa)
